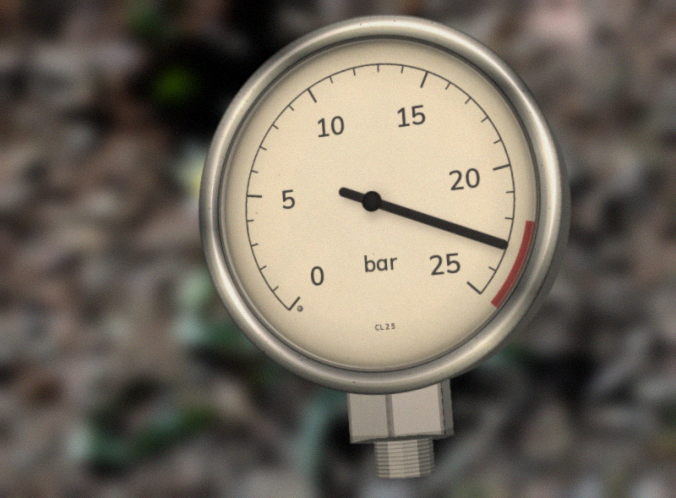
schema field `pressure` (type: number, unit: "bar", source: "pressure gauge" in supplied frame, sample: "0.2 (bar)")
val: 23 (bar)
